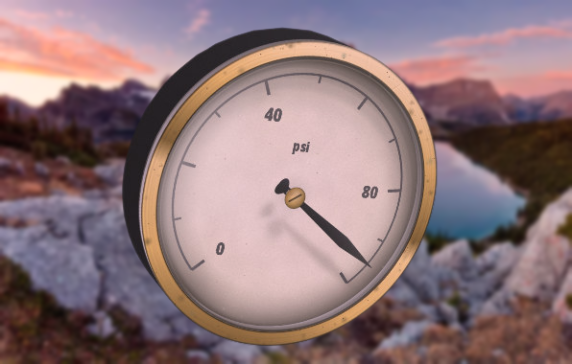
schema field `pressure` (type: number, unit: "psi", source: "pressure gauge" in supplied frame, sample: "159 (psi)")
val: 95 (psi)
